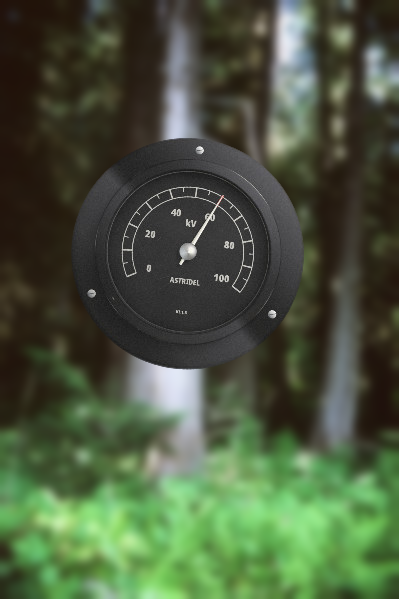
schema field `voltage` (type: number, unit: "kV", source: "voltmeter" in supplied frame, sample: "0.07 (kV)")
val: 60 (kV)
